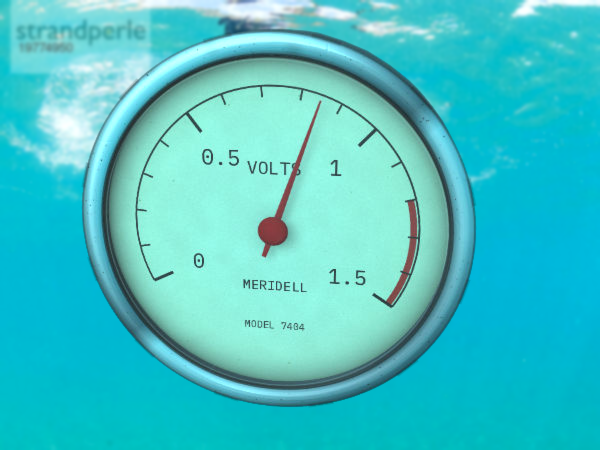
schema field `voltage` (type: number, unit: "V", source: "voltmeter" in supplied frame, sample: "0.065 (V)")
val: 0.85 (V)
